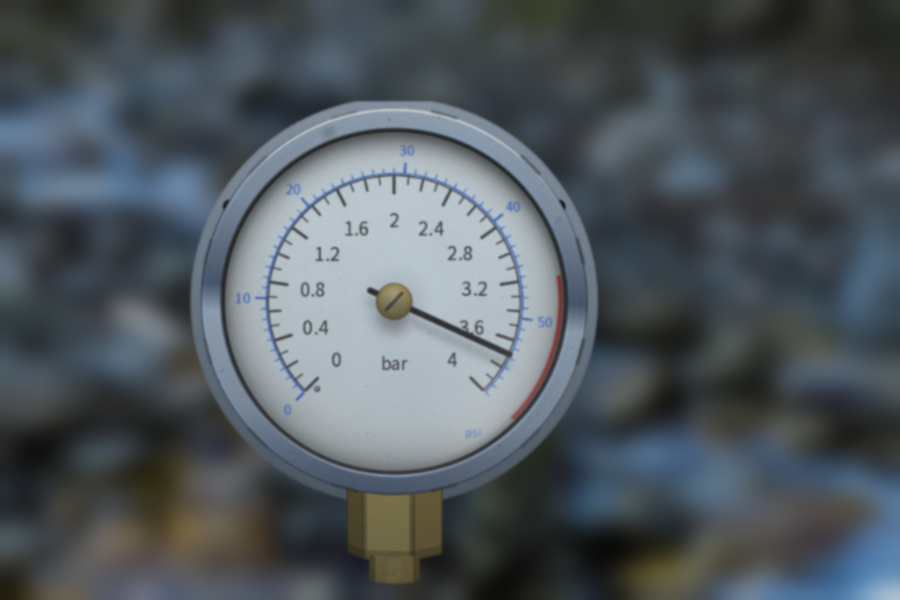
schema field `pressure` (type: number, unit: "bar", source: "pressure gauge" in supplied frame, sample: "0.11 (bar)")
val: 3.7 (bar)
